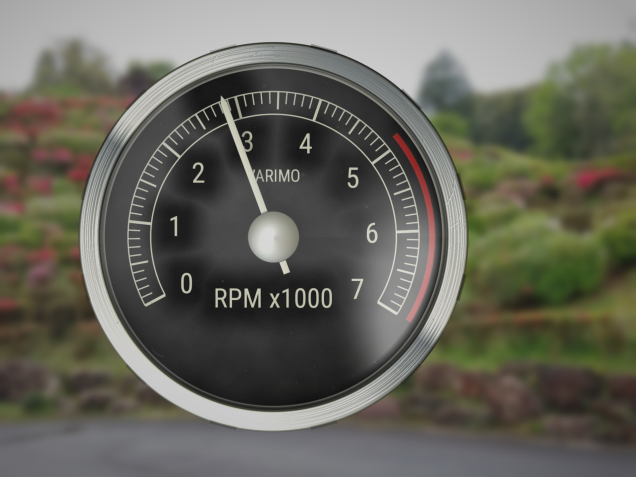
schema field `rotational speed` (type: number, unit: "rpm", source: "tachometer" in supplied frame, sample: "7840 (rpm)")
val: 2850 (rpm)
